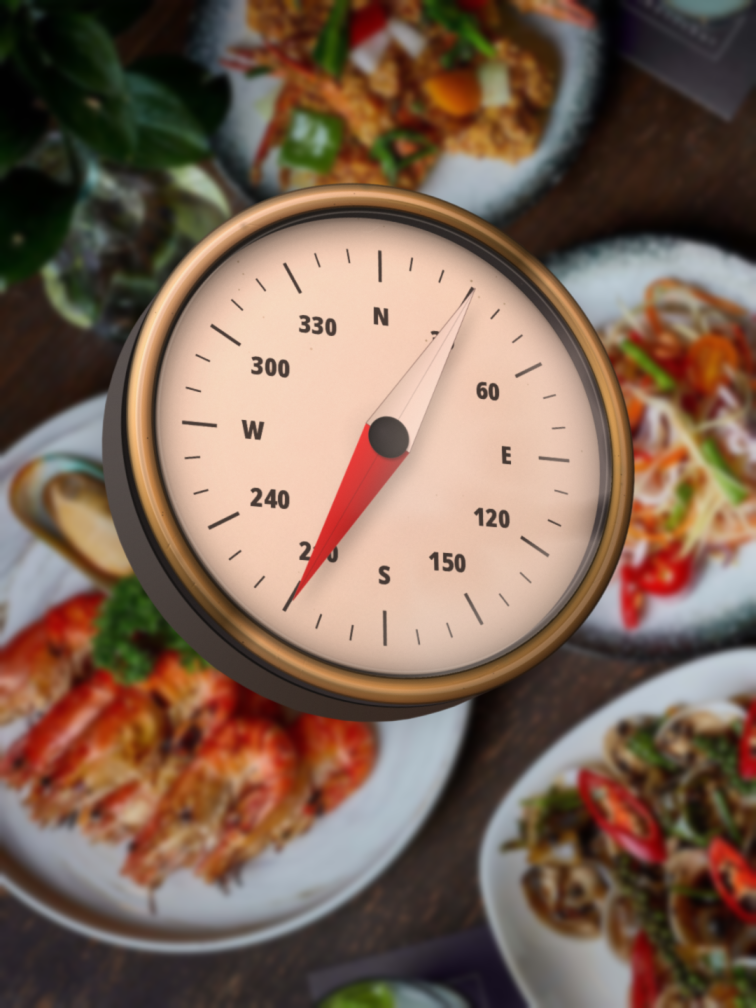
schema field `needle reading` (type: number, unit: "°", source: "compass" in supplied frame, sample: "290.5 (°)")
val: 210 (°)
